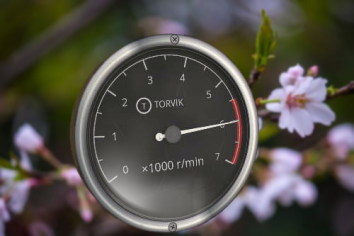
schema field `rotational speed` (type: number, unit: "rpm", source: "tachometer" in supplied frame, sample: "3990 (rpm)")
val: 6000 (rpm)
